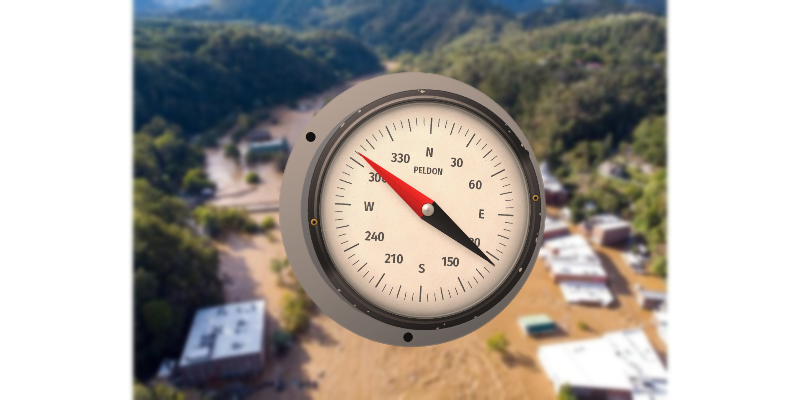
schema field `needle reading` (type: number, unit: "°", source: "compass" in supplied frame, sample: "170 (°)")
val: 305 (°)
